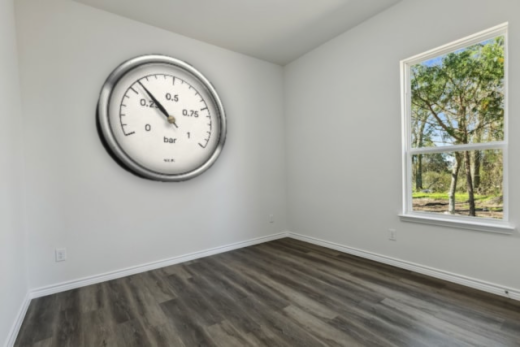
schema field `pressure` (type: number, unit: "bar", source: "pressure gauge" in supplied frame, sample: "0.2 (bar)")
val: 0.3 (bar)
